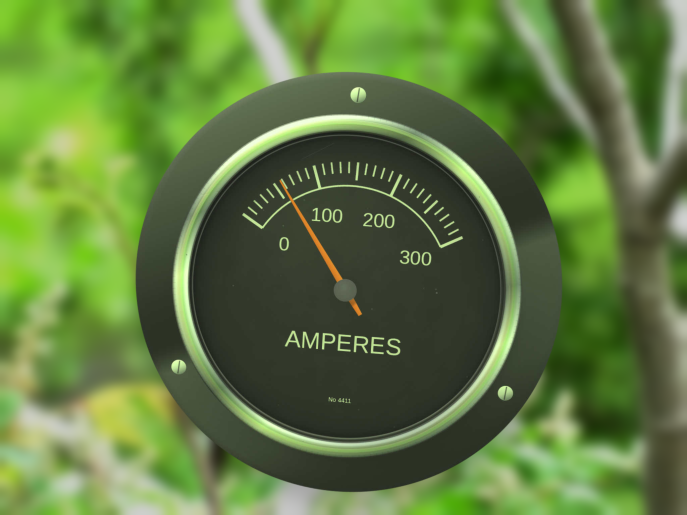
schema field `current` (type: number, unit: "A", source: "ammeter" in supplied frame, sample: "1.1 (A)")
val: 60 (A)
